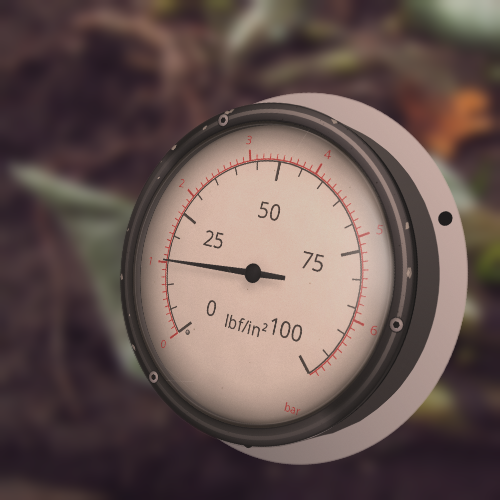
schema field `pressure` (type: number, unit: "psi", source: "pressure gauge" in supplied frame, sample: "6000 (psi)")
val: 15 (psi)
